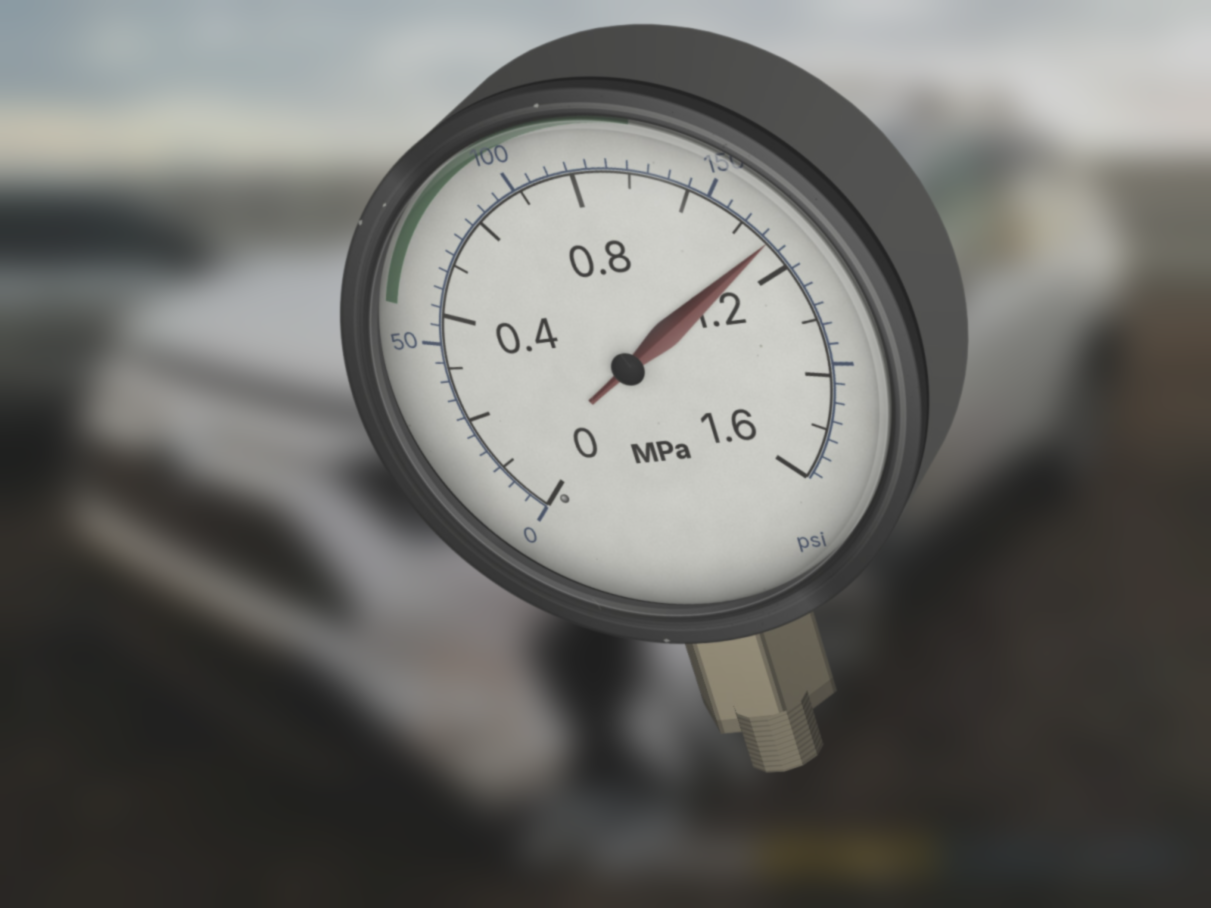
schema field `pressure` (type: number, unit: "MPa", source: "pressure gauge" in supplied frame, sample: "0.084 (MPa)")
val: 1.15 (MPa)
